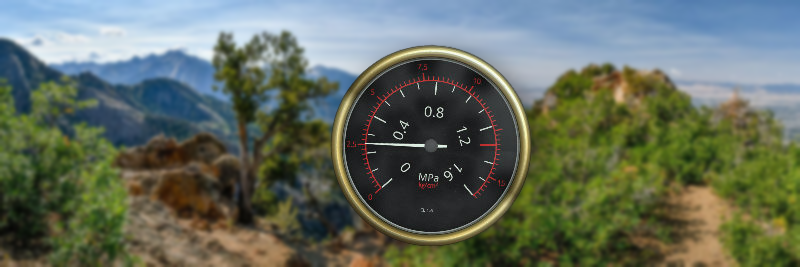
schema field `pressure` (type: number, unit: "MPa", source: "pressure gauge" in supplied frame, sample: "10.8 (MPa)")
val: 0.25 (MPa)
